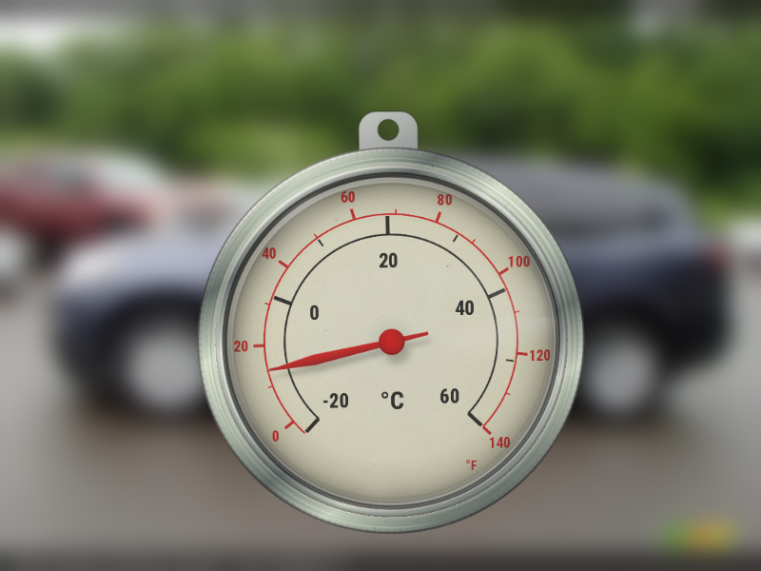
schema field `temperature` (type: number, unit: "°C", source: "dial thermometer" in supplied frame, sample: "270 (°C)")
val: -10 (°C)
